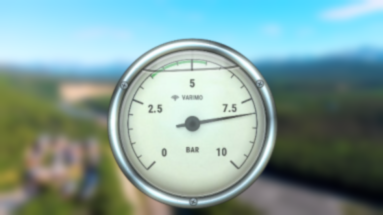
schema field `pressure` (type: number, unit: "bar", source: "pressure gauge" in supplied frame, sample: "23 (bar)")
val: 8 (bar)
